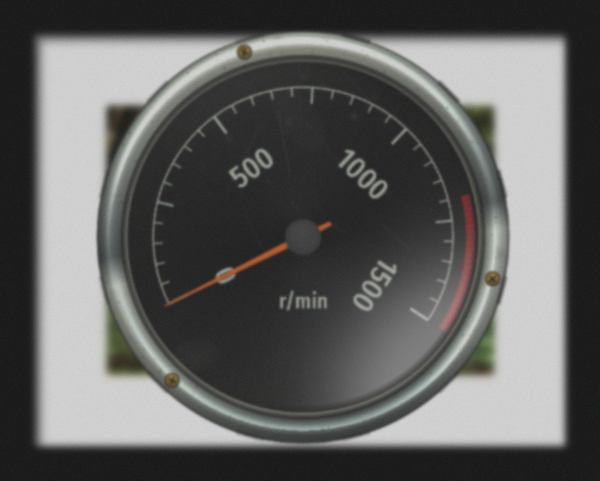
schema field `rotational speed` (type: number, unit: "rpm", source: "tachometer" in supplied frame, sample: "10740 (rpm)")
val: 0 (rpm)
